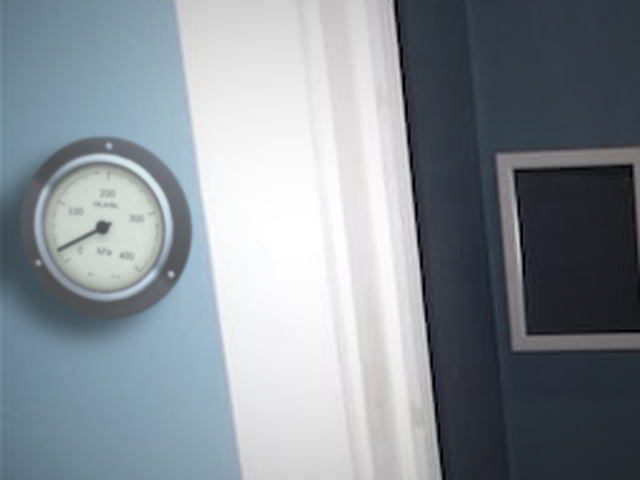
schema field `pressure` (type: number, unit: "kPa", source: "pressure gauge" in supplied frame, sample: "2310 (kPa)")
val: 20 (kPa)
